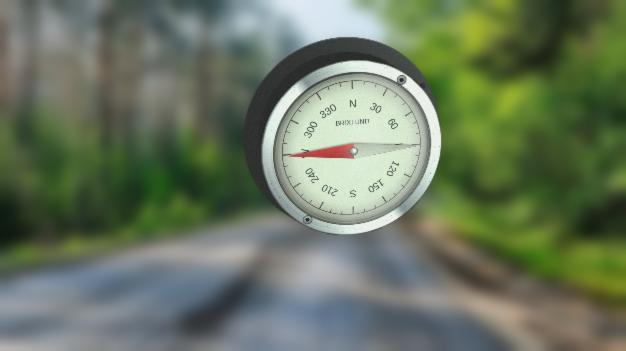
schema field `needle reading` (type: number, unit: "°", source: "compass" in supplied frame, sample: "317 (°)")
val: 270 (°)
